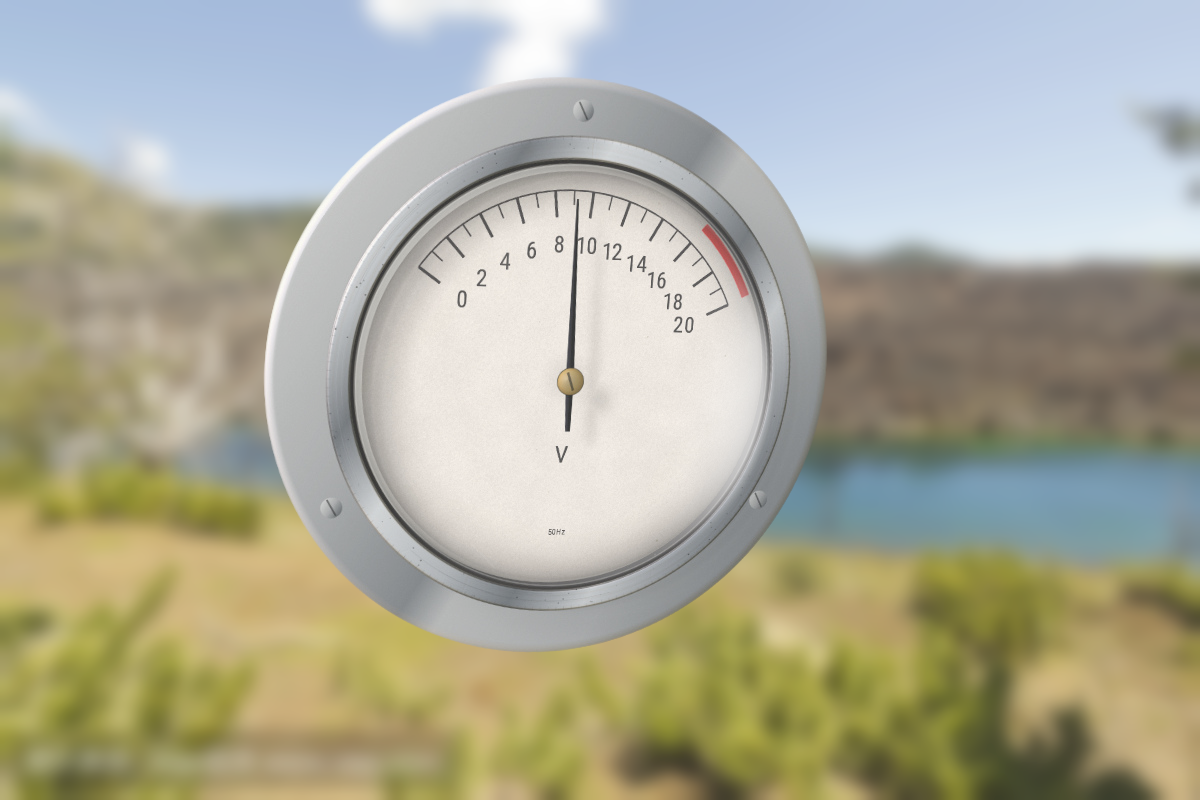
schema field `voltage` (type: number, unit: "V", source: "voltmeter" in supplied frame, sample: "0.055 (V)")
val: 9 (V)
